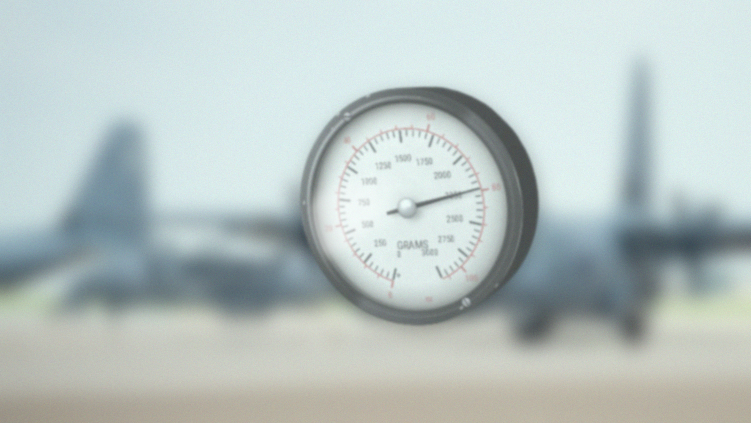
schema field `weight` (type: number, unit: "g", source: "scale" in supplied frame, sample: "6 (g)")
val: 2250 (g)
